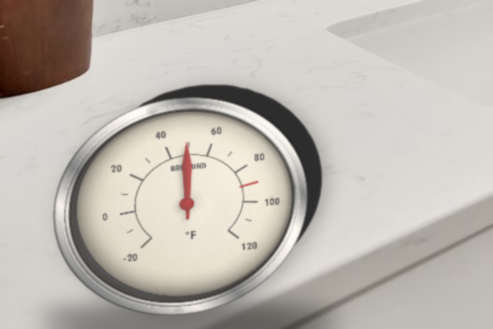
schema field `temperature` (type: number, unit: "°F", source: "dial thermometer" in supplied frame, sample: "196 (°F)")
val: 50 (°F)
